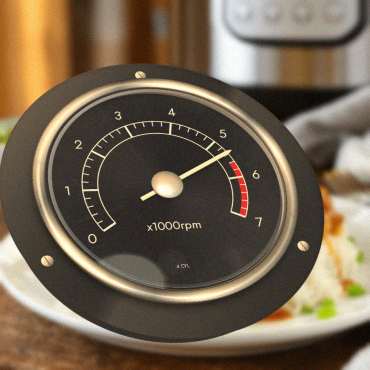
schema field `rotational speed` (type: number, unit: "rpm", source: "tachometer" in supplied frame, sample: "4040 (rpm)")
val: 5400 (rpm)
